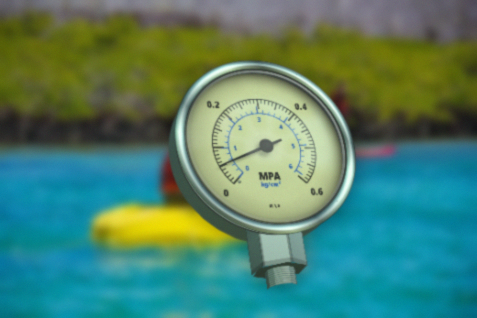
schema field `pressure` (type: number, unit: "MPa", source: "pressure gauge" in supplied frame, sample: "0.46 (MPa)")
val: 0.05 (MPa)
